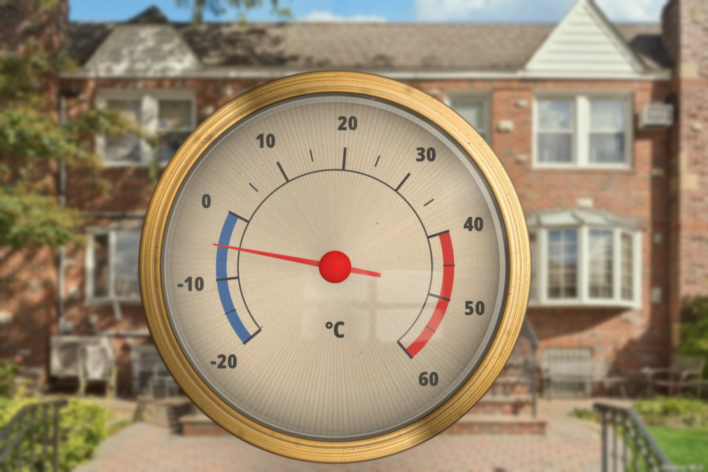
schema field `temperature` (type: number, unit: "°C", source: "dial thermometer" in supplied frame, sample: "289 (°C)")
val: -5 (°C)
